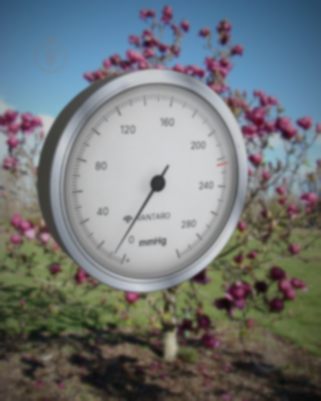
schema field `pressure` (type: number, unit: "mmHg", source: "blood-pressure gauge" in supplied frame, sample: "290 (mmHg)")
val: 10 (mmHg)
